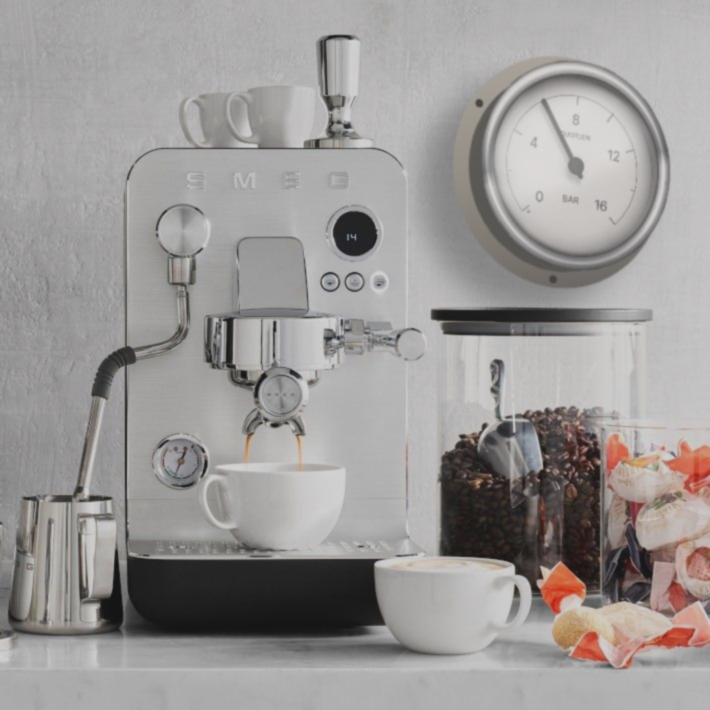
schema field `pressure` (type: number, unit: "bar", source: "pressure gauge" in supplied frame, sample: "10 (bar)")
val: 6 (bar)
